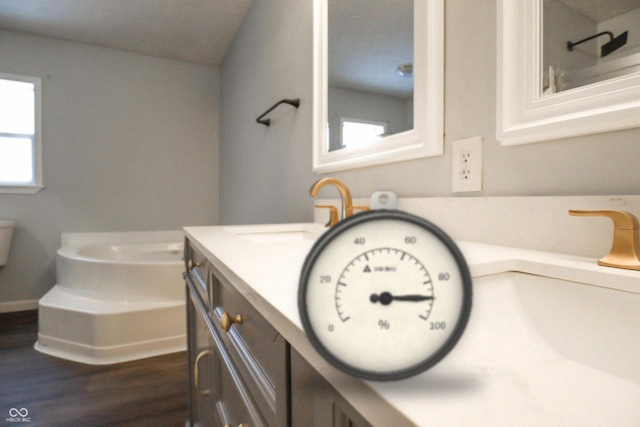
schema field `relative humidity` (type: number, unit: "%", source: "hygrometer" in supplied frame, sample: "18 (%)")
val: 88 (%)
